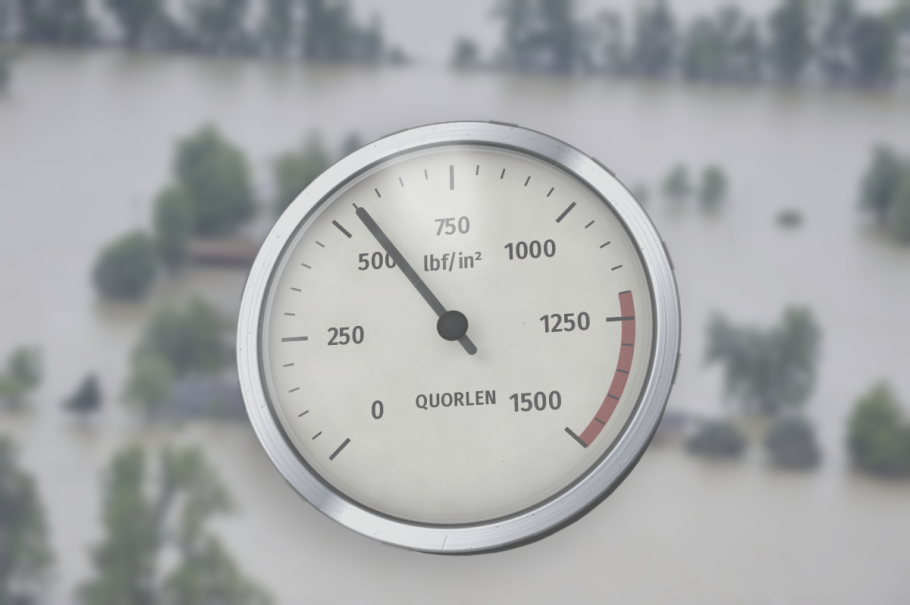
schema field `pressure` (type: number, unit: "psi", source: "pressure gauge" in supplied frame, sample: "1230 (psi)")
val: 550 (psi)
